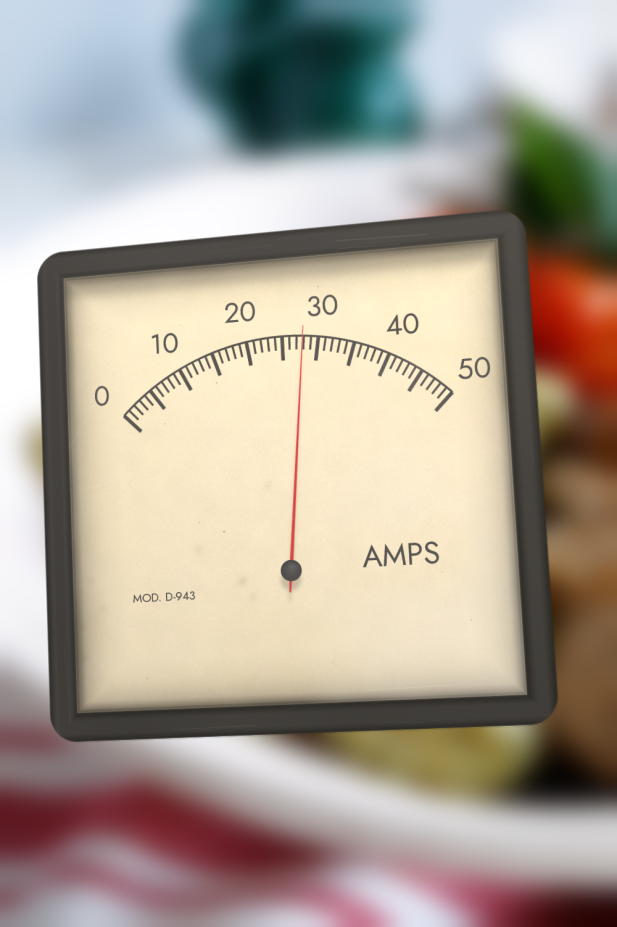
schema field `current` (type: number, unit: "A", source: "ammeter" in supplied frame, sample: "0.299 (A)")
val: 28 (A)
